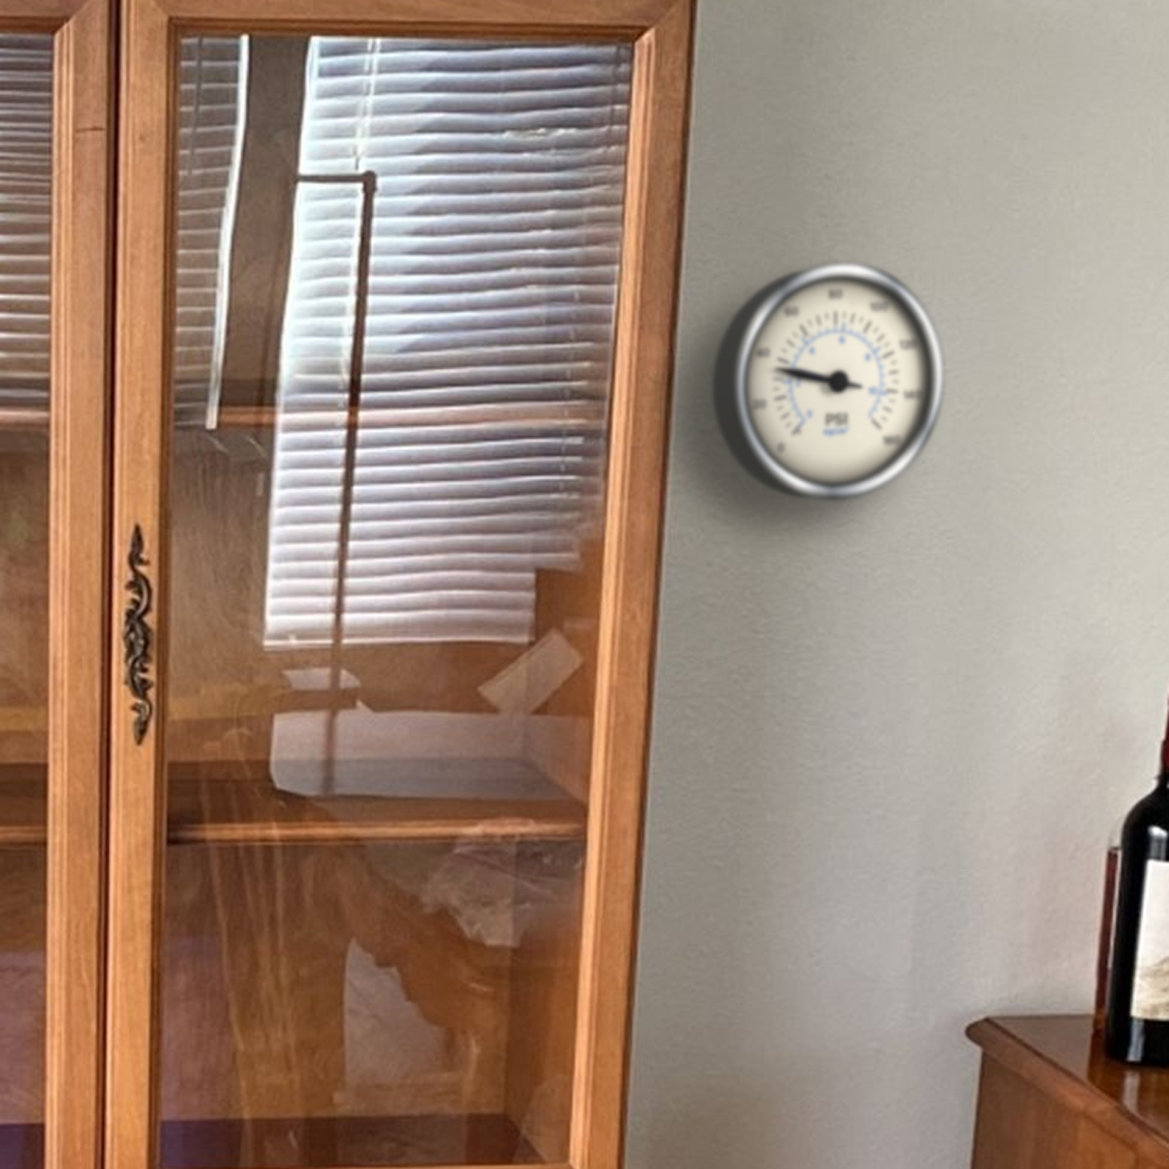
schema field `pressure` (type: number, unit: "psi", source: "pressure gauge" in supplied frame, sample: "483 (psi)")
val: 35 (psi)
